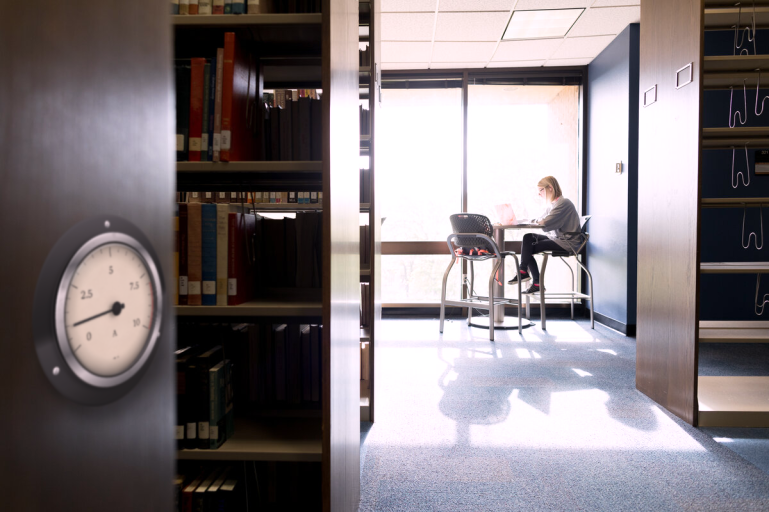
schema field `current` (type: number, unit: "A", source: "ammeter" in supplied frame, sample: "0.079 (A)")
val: 1 (A)
